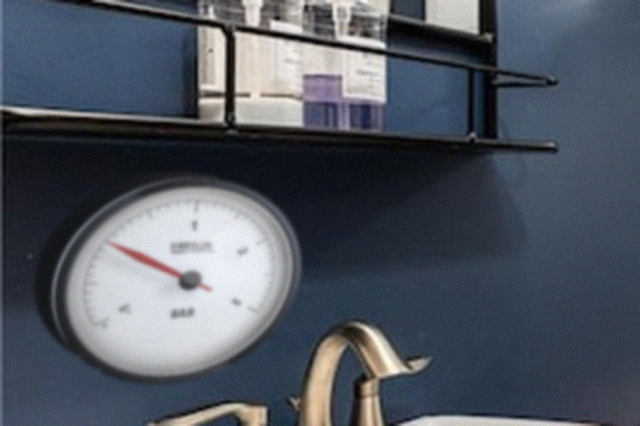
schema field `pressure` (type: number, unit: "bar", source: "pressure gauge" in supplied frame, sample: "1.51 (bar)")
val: 0 (bar)
